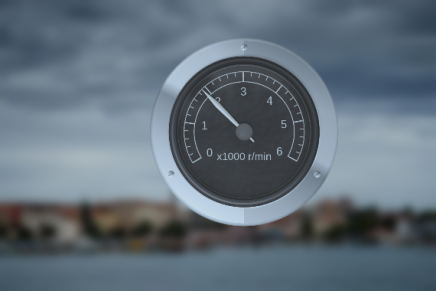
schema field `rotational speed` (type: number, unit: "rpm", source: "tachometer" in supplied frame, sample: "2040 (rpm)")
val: 1900 (rpm)
